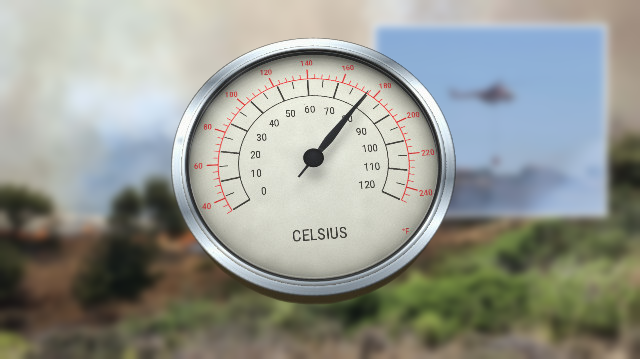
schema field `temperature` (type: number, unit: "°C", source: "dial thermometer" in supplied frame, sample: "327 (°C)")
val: 80 (°C)
